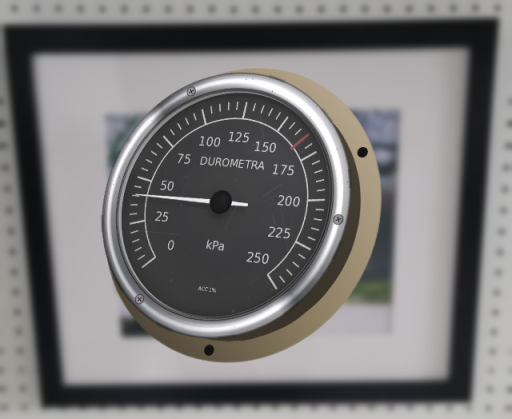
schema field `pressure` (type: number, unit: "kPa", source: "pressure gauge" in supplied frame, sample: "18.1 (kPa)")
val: 40 (kPa)
